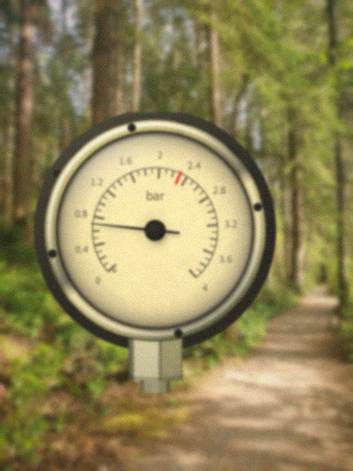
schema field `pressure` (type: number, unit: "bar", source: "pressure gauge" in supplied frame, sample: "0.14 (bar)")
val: 0.7 (bar)
